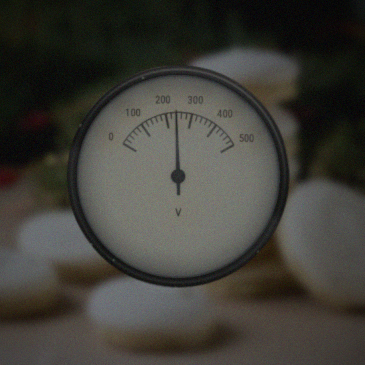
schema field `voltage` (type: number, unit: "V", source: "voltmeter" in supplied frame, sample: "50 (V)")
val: 240 (V)
